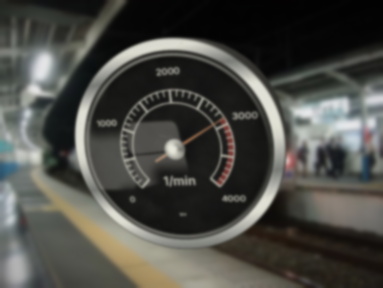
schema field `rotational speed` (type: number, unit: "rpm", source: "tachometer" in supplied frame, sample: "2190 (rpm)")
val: 2900 (rpm)
